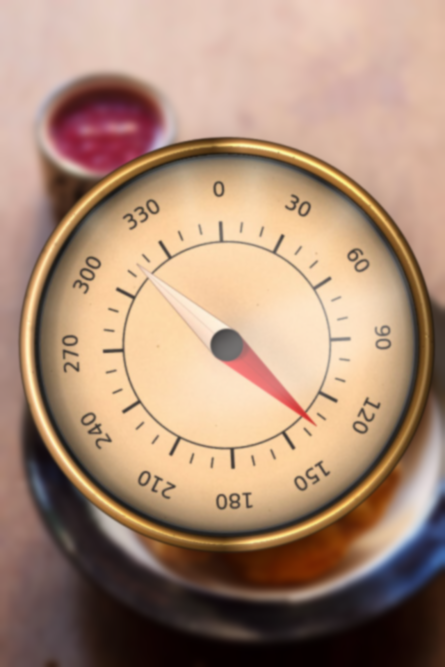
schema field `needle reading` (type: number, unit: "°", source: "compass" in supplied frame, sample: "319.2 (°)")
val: 135 (°)
